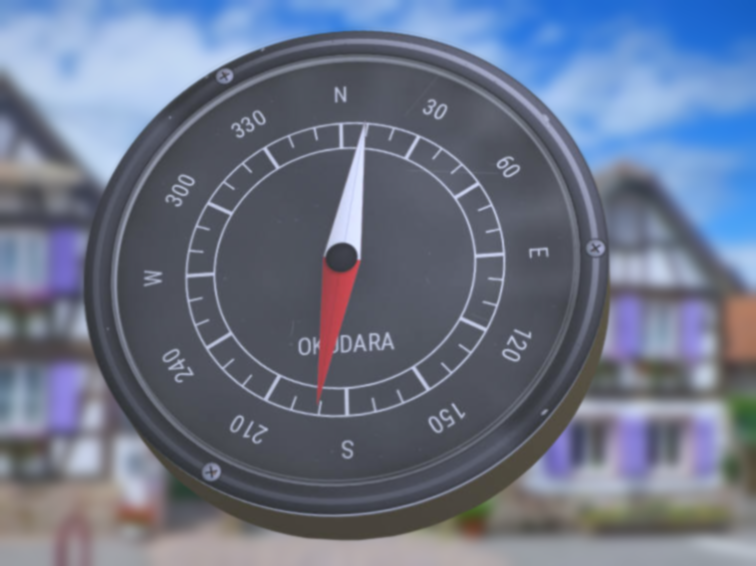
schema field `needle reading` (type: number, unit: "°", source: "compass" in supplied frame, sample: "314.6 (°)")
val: 190 (°)
